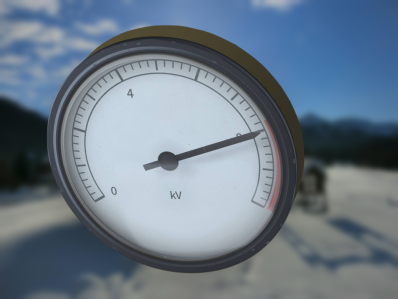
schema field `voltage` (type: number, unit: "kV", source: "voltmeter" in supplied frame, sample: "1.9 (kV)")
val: 8 (kV)
